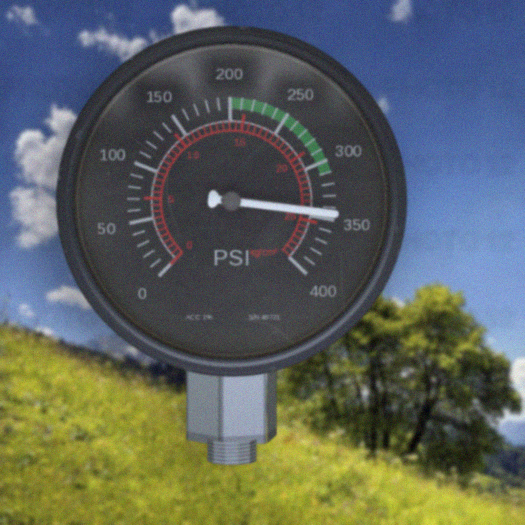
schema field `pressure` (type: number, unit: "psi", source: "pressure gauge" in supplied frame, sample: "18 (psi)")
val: 345 (psi)
